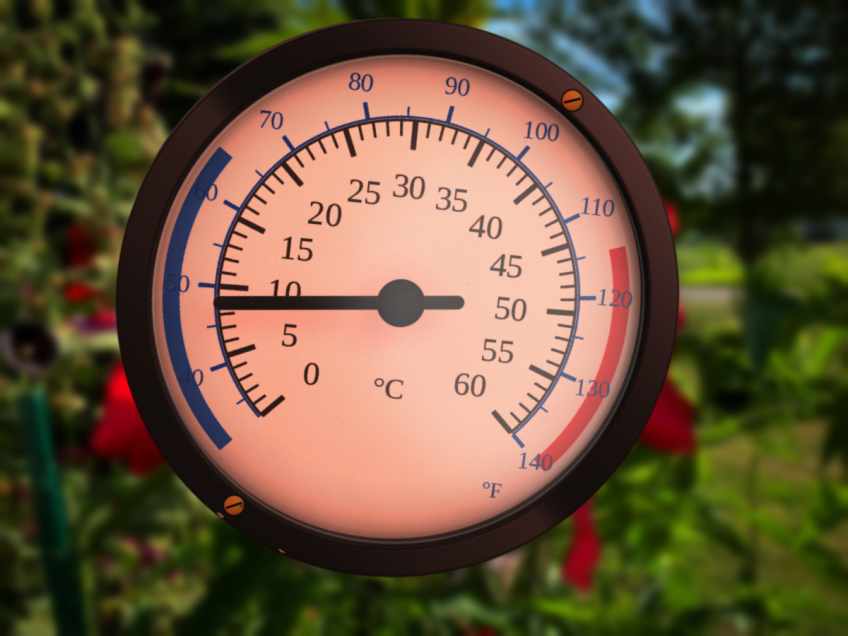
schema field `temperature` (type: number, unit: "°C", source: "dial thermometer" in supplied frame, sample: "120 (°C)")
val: 9 (°C)
